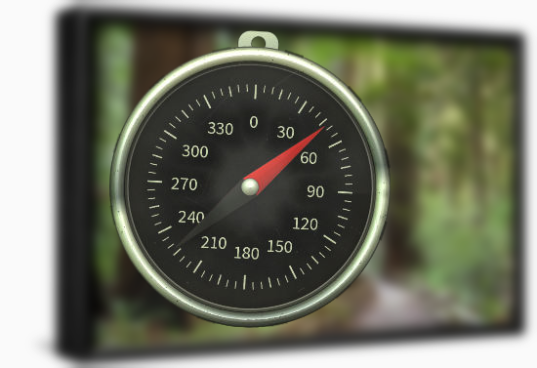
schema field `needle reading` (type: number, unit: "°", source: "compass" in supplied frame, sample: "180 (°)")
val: 47.5 (°)
